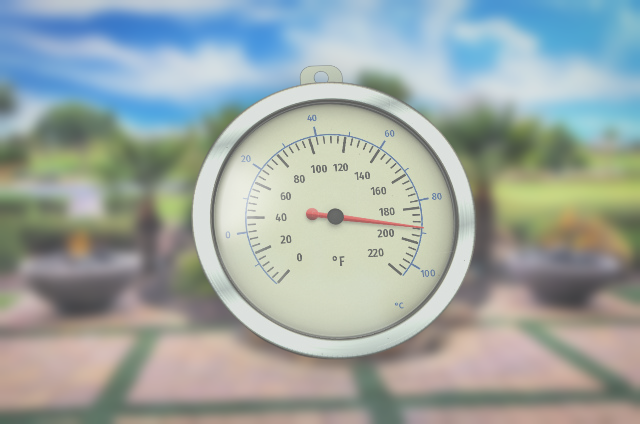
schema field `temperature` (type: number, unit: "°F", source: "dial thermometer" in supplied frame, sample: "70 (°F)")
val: 192 (°F)
